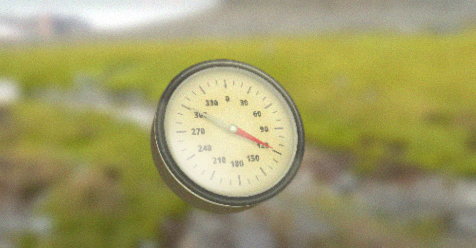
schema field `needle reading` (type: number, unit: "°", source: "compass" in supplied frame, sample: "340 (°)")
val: 120 (°)
